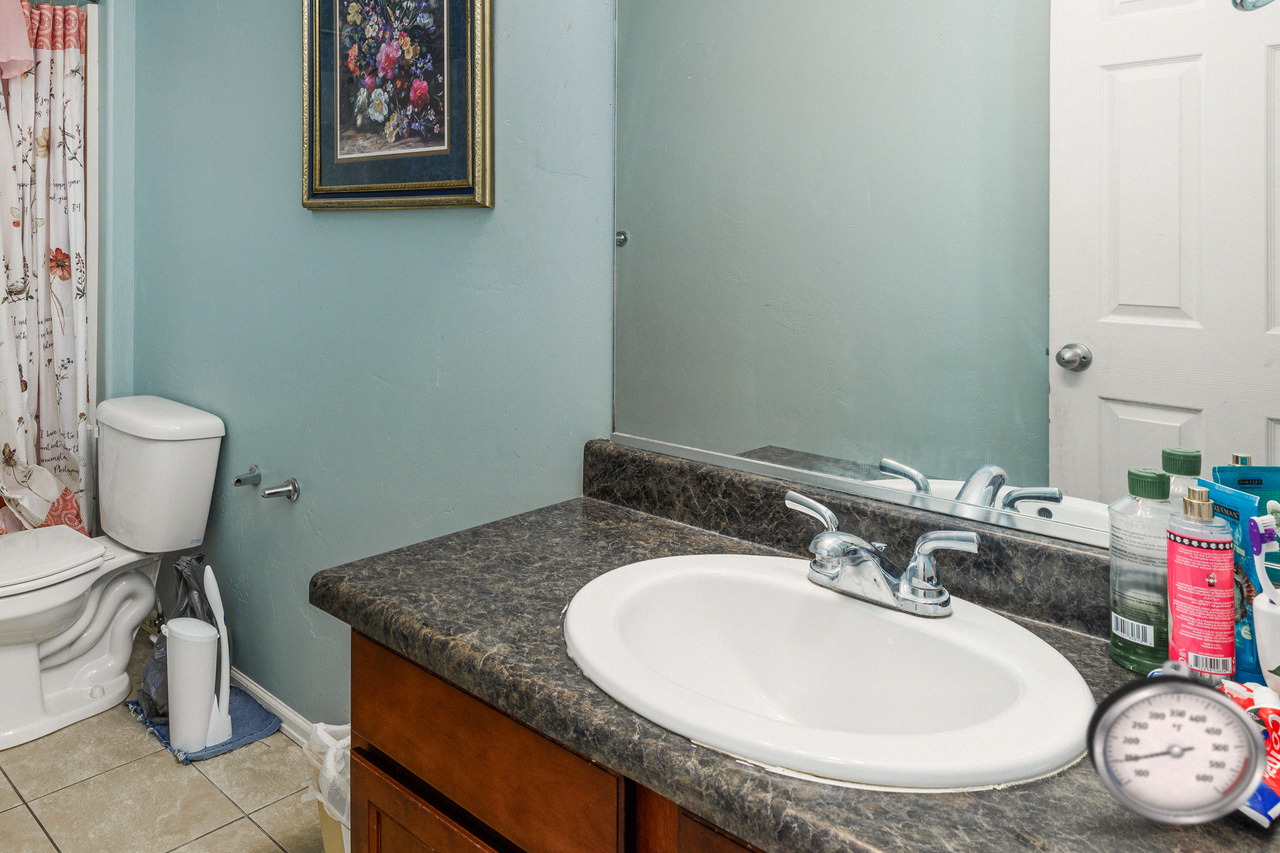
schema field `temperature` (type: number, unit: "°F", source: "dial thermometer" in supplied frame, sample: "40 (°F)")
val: 150 (°F)
